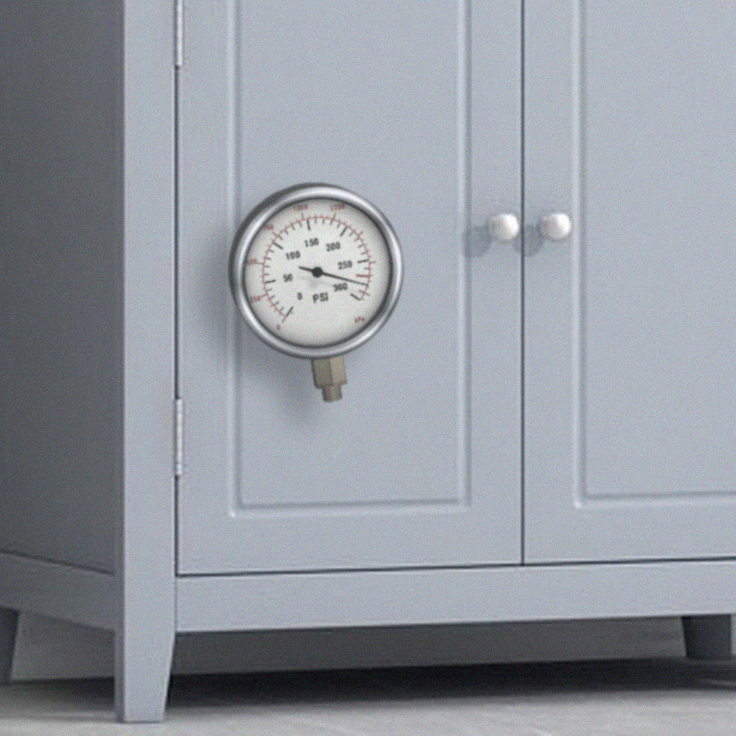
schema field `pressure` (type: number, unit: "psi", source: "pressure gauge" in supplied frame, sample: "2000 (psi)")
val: 280 (psi)
